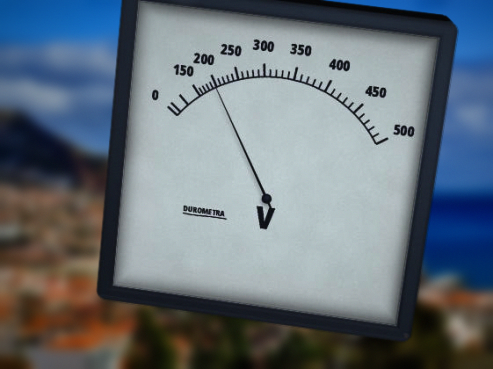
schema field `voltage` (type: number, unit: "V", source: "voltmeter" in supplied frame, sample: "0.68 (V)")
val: 200 (V)
